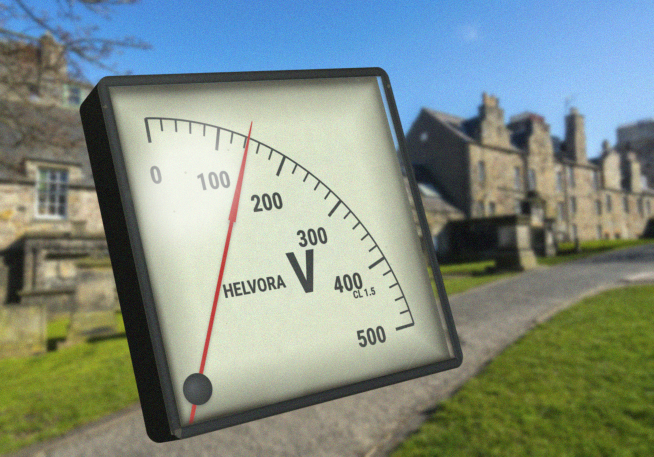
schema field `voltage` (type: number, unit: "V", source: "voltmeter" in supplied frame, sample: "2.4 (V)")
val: 140 (V)
